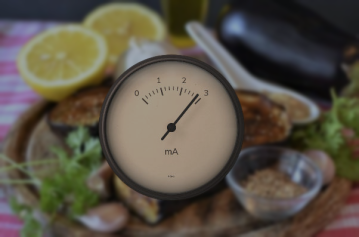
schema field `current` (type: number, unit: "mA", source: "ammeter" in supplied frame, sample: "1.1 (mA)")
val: 2.8 (mA)
